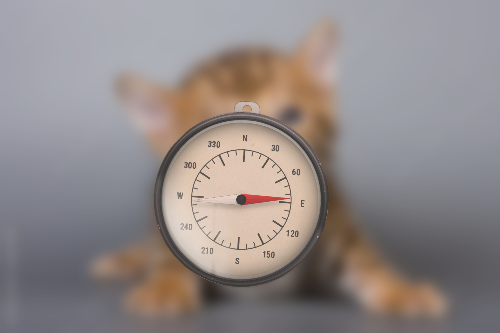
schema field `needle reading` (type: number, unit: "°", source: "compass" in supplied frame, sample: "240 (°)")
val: 85 (°)
